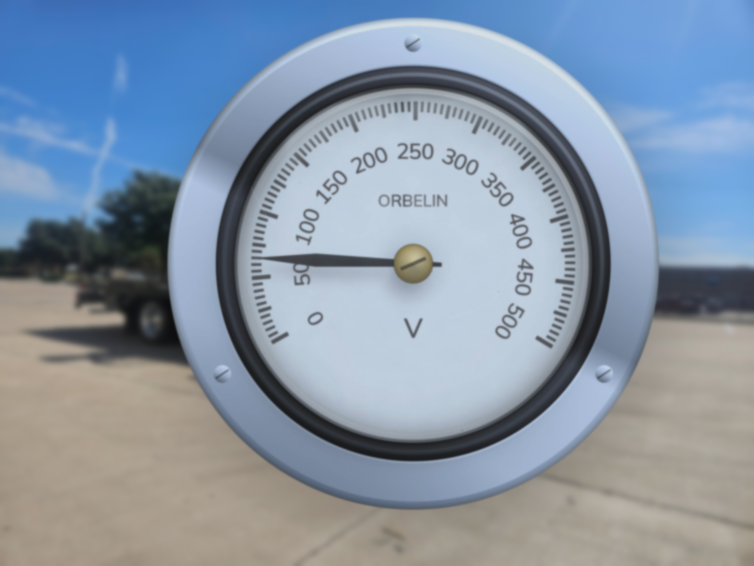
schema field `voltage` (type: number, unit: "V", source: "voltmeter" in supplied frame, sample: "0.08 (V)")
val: 65 (V)
